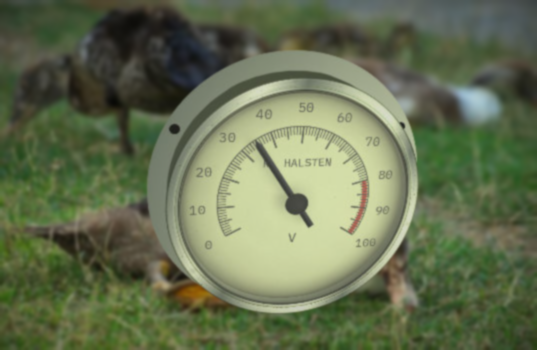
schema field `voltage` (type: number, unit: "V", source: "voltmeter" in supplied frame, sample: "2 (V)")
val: 35 (V)
